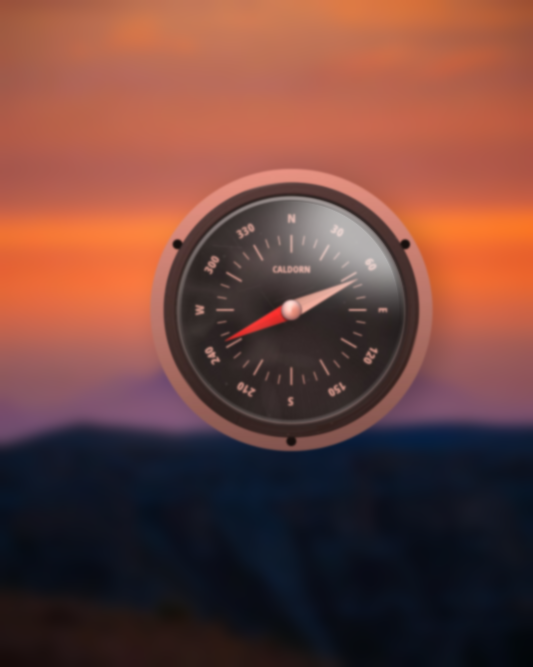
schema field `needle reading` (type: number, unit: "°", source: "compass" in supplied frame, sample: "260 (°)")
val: 245 (°)
